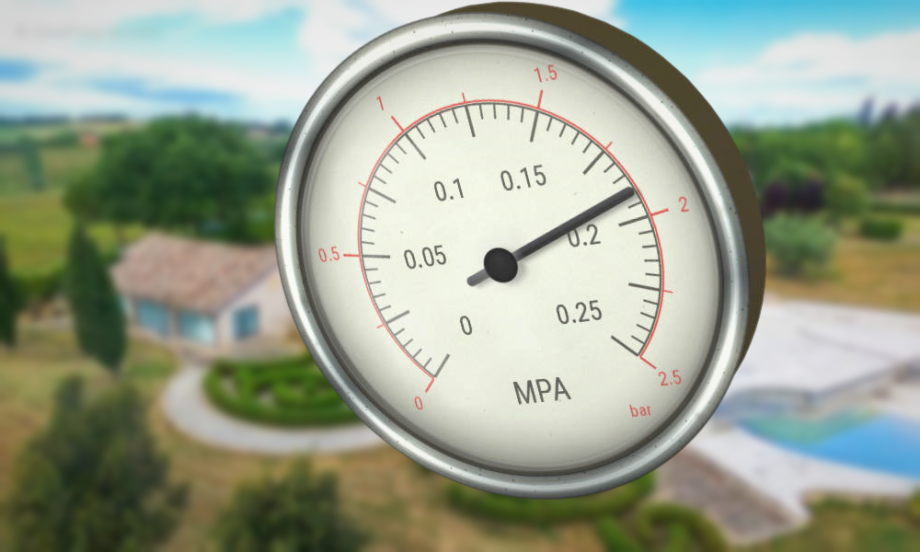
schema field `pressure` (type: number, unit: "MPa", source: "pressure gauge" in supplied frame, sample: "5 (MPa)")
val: 0.19 (MPa)
